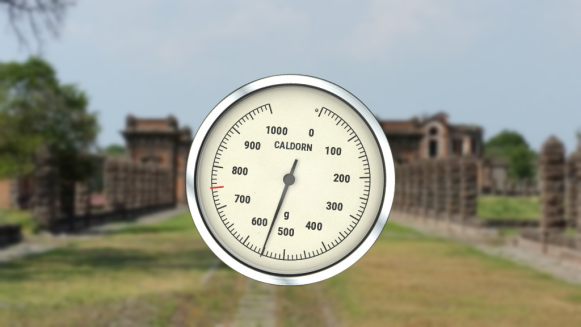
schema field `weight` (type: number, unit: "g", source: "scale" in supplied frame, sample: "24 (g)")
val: 550 (g)
